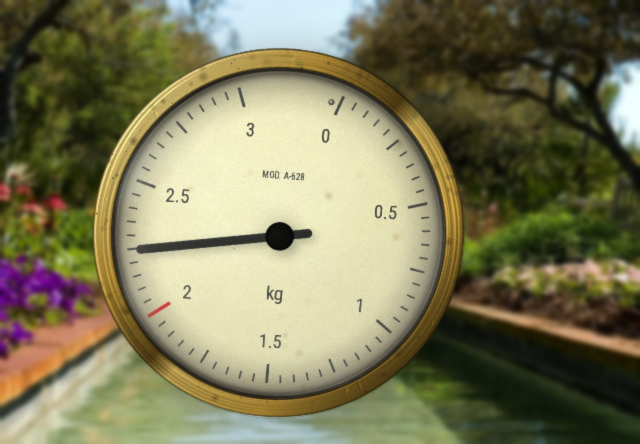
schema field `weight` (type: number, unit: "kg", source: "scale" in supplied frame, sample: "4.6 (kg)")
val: 2.25 (kg)
